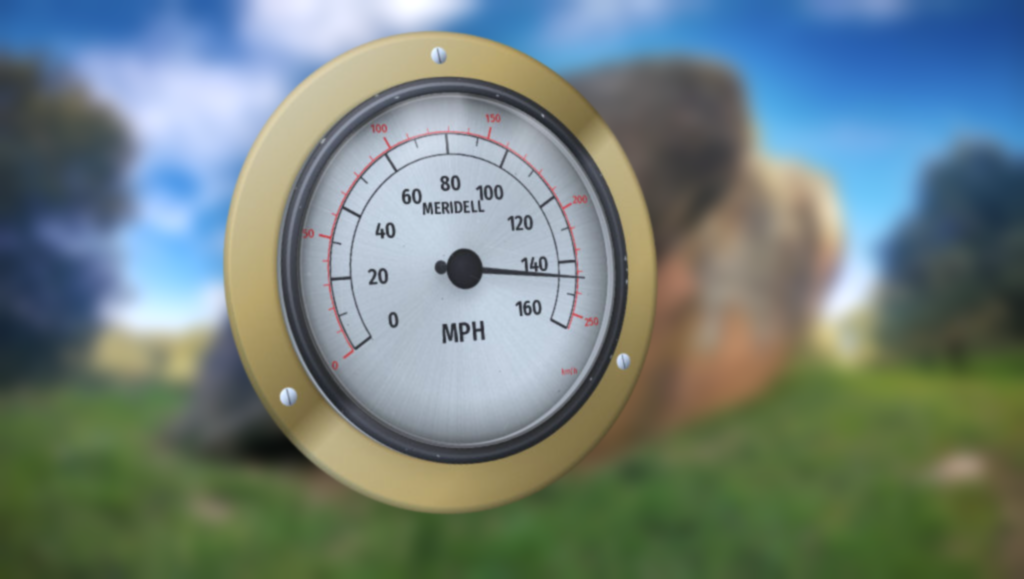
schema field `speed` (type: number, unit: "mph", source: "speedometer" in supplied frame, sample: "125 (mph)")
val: 145 (mph)
